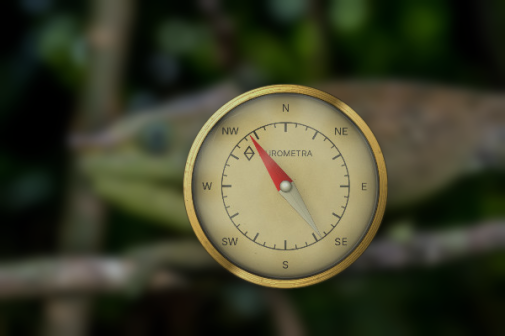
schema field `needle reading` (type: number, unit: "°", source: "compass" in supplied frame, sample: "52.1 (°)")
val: 325 (°)
